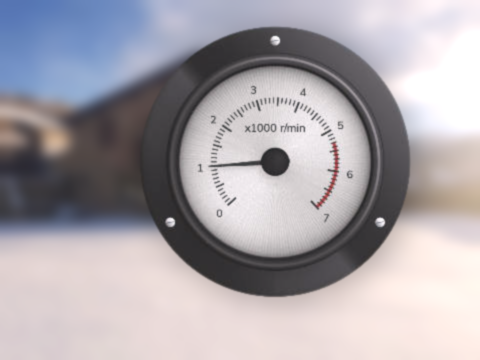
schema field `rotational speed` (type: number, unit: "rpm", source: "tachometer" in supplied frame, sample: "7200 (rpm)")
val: 1000 (rpm)
